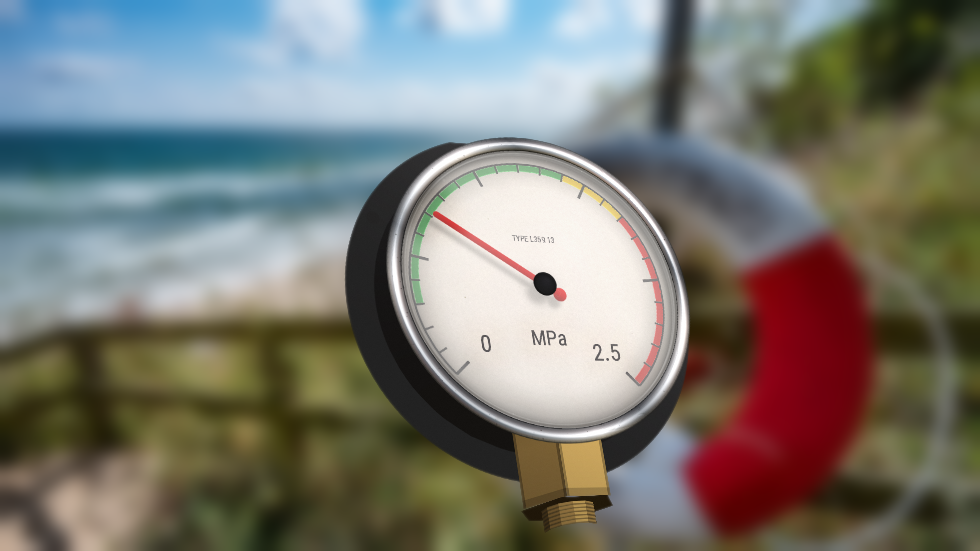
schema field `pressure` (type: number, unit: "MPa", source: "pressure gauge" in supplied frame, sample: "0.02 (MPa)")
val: 0.7 (MPa)
